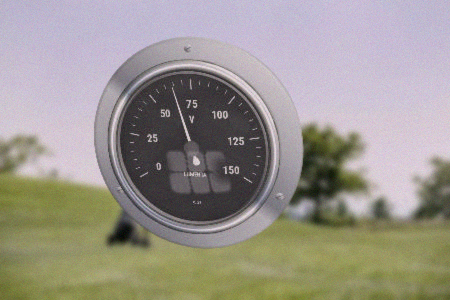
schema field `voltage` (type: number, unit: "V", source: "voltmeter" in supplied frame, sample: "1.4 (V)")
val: 65 (V)
